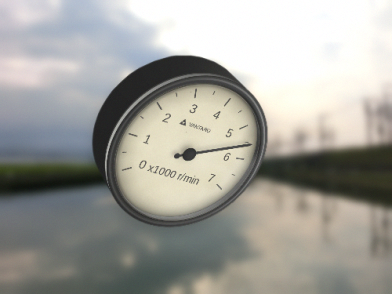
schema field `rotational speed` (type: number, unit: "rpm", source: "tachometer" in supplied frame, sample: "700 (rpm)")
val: 5500 (rpm)
